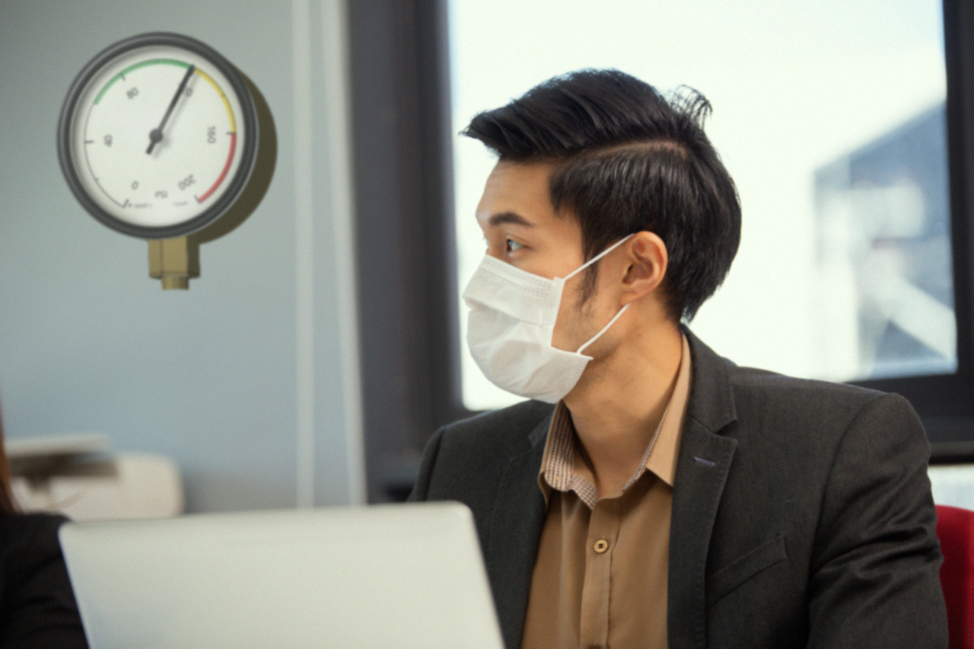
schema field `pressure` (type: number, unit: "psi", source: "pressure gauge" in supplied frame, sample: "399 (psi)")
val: 120 (psi)
